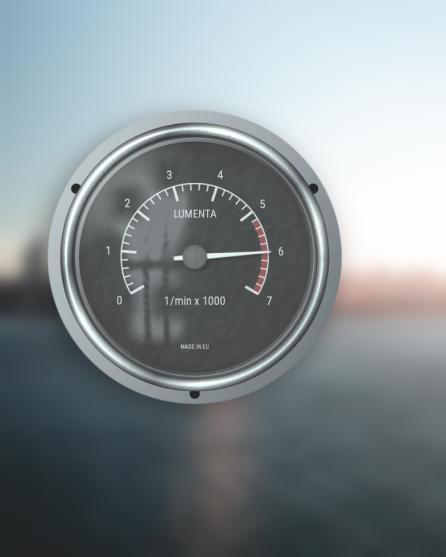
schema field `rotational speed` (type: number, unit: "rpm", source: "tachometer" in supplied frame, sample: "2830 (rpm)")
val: 6000 (rpm)
